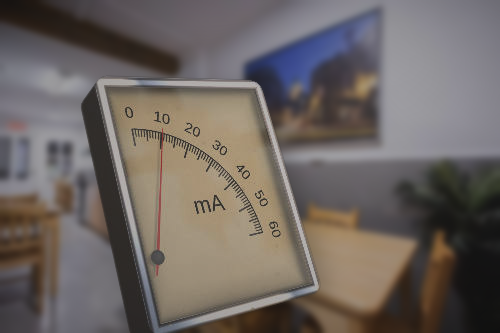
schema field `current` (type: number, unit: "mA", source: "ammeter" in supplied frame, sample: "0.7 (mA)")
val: 10 (mA)
